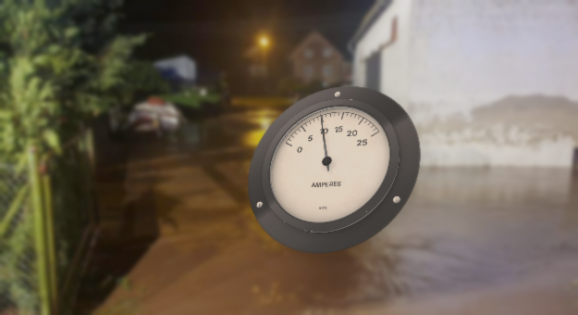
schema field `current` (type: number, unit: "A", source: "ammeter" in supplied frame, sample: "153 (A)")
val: 10 (A)
